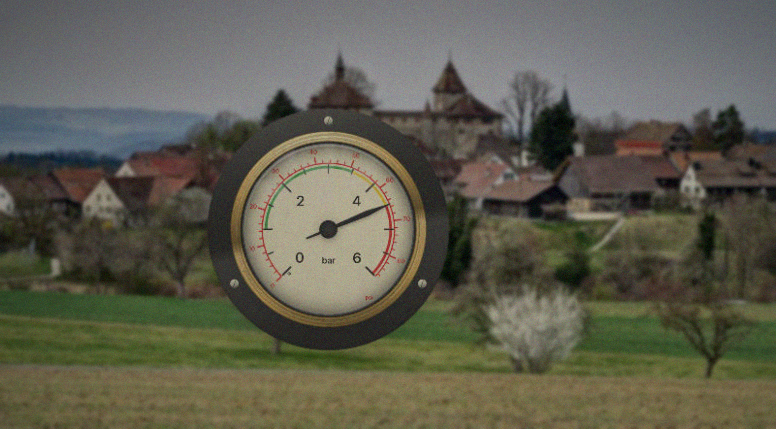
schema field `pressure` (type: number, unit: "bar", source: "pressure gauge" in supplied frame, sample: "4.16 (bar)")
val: 4.5 (bar)
